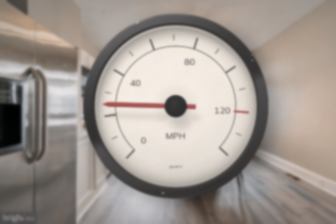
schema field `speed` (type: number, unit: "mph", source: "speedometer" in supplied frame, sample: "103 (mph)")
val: 25 (mph)
